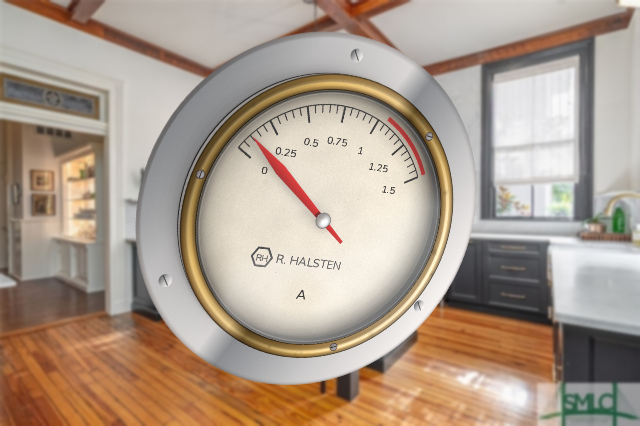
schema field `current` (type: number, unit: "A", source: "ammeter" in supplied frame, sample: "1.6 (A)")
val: 0.1 (A)
